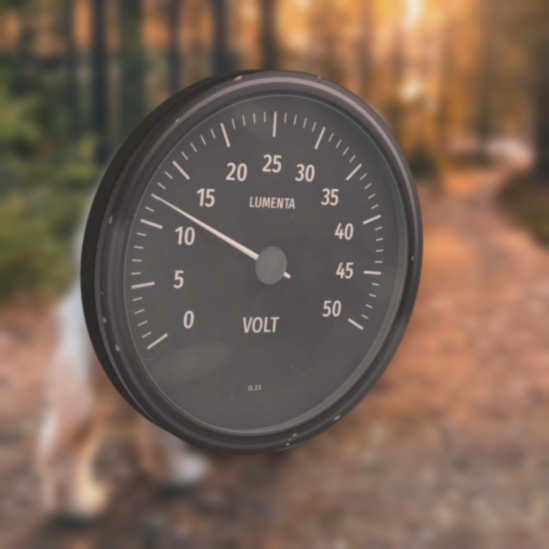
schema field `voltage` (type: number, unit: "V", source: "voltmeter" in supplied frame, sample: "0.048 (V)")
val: 12 (V)
